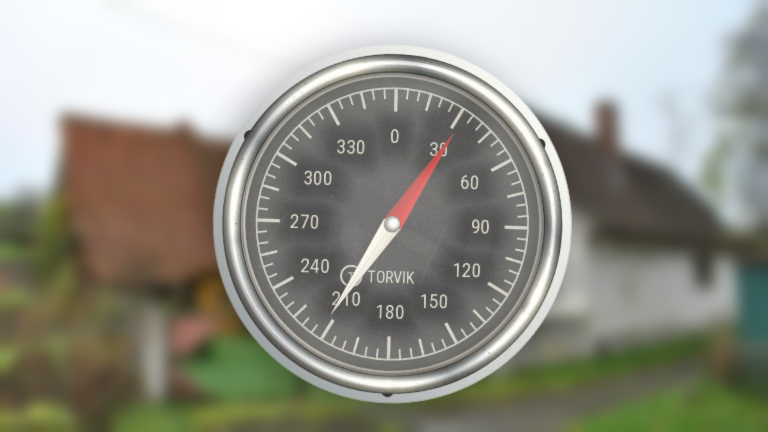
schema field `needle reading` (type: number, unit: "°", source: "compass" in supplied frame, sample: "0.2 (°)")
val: 32.5 (°)
